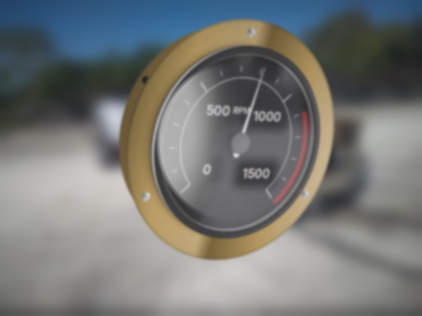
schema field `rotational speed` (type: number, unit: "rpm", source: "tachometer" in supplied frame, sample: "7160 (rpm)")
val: 800 (rpm)
